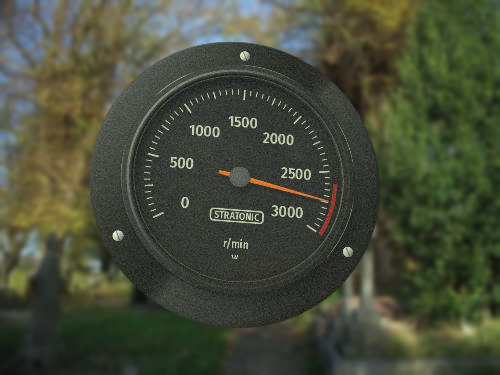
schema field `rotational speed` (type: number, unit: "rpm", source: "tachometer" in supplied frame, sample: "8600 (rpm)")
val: 2750 (rpm)
